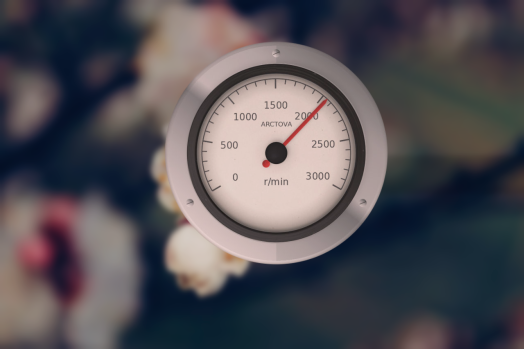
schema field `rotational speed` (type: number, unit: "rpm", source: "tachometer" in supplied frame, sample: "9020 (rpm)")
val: 2050 (rpm)
